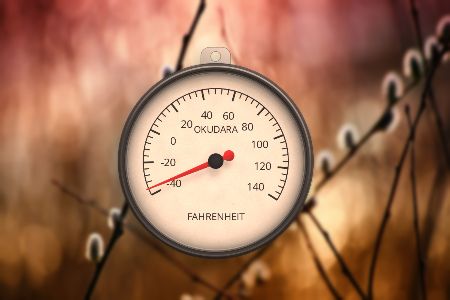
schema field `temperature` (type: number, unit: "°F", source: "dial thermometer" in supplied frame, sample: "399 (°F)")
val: -36 (°F)
